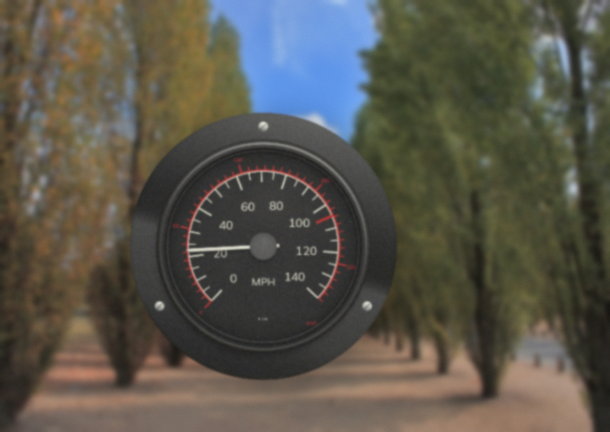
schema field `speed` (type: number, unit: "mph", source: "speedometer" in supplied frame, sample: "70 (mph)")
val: 22.5 (mph)
